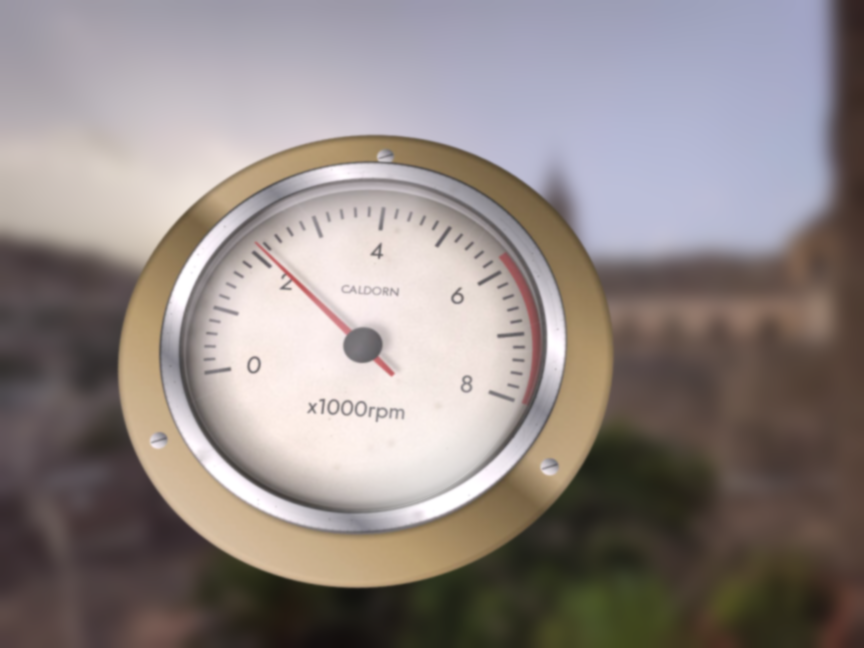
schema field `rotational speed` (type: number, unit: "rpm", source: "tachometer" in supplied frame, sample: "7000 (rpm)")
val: 2100 (rpm)
